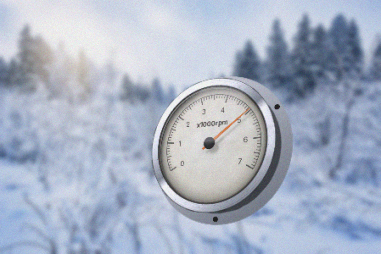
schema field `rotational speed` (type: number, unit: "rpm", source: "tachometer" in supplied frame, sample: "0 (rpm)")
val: 5000 (rpm)
